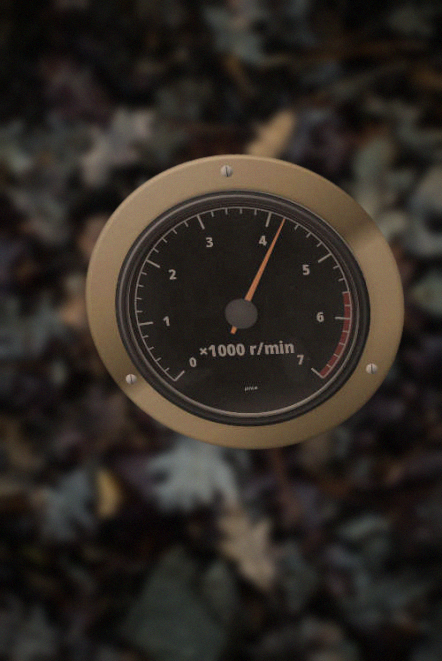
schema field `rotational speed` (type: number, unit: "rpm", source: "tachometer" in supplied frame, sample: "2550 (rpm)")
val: 4200 (rpm)
